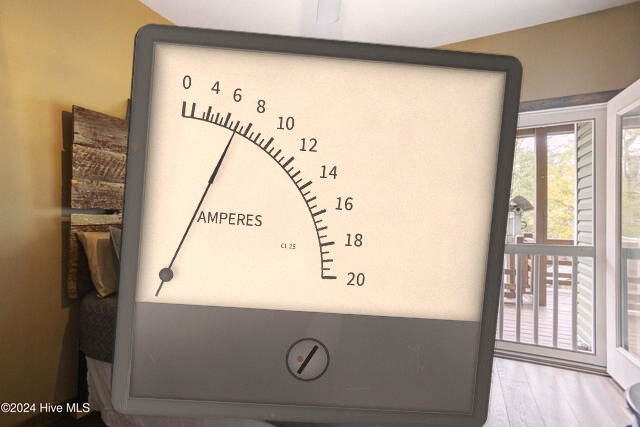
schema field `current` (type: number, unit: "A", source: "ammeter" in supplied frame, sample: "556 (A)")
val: 7 (A)
